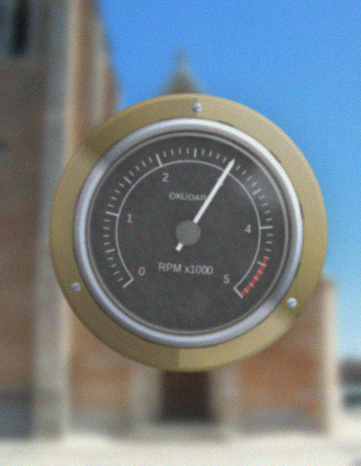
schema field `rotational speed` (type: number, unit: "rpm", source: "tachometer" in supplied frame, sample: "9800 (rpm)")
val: 3000 (rpm)
